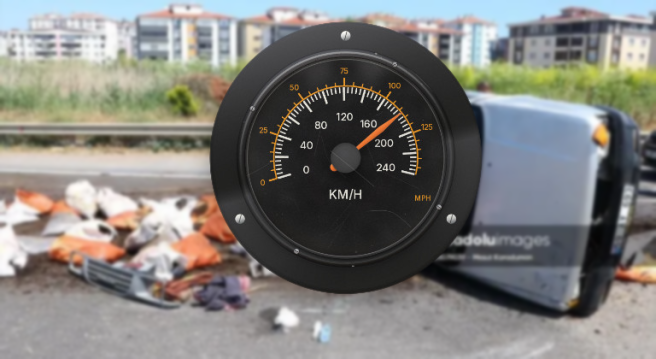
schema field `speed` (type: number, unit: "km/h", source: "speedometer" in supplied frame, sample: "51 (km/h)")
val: 180 (km/h)
